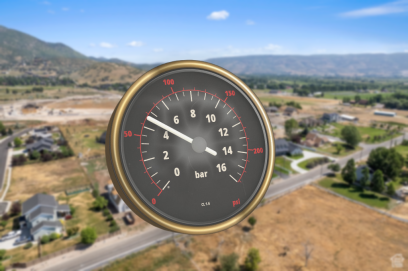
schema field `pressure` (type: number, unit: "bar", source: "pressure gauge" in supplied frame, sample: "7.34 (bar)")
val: 4.5 (bar)
